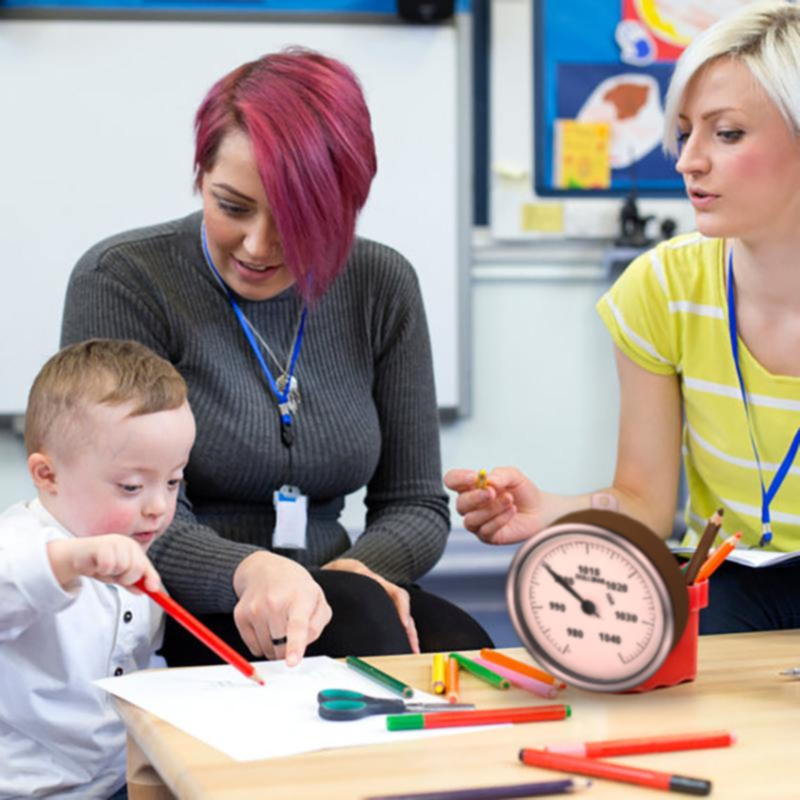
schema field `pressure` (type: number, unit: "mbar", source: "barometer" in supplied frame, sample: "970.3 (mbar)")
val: 1000 (mbar)
